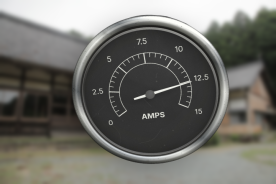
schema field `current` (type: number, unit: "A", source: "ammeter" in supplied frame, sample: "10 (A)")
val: 12.5 (A)
